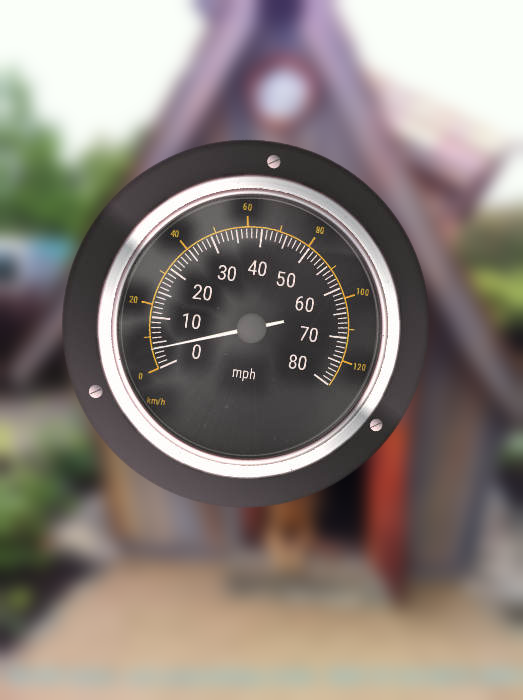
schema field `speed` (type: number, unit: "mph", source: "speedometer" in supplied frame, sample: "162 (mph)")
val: 4 (mph)
